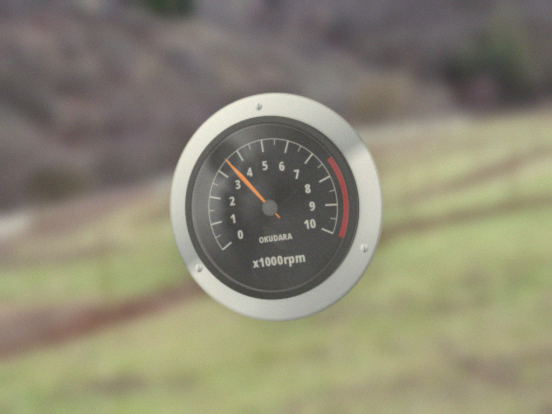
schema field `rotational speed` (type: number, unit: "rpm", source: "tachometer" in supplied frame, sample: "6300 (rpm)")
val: 3500 (rpm)
